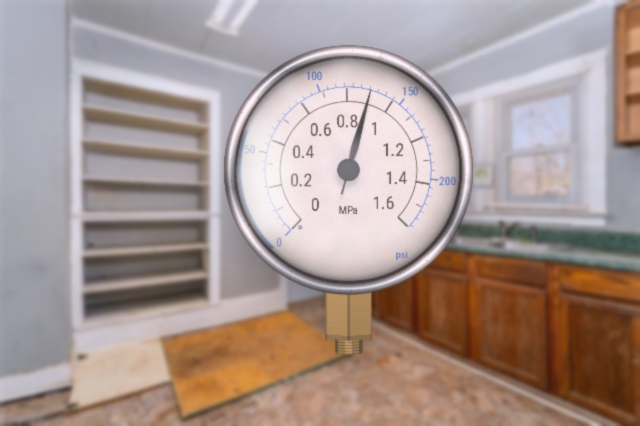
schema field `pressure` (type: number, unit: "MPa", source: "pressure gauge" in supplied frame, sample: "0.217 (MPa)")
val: 0.9 (MPa)
